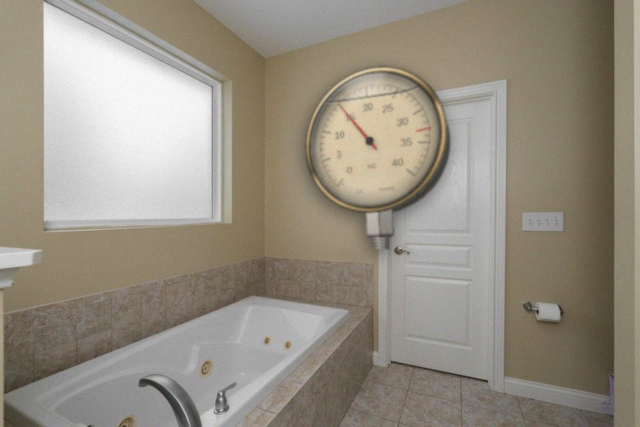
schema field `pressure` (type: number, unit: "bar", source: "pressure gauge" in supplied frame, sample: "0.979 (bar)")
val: 15 (bar)
